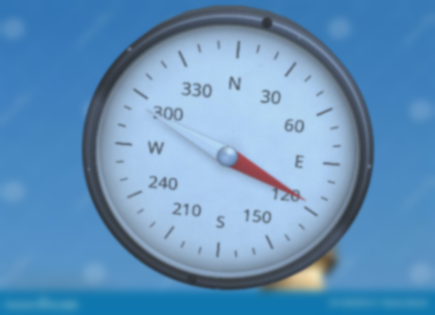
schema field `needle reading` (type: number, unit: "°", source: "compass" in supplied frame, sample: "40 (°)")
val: 115 (°)
